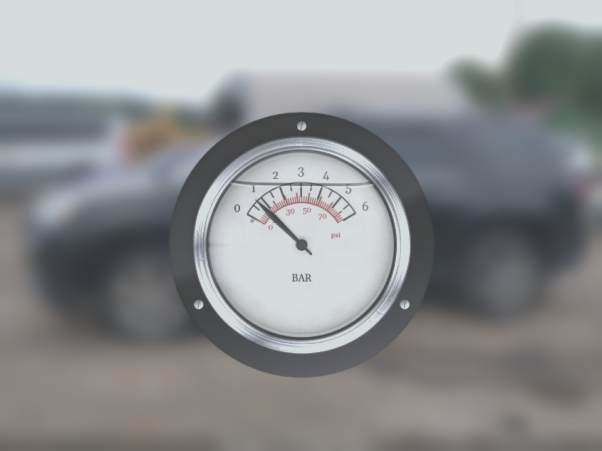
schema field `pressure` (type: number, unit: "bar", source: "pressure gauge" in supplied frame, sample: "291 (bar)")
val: 0.75 (bar)
